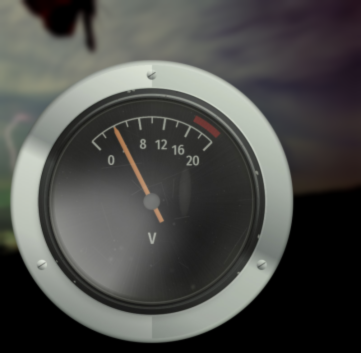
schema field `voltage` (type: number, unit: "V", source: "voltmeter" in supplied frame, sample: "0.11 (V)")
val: 4 (V)
